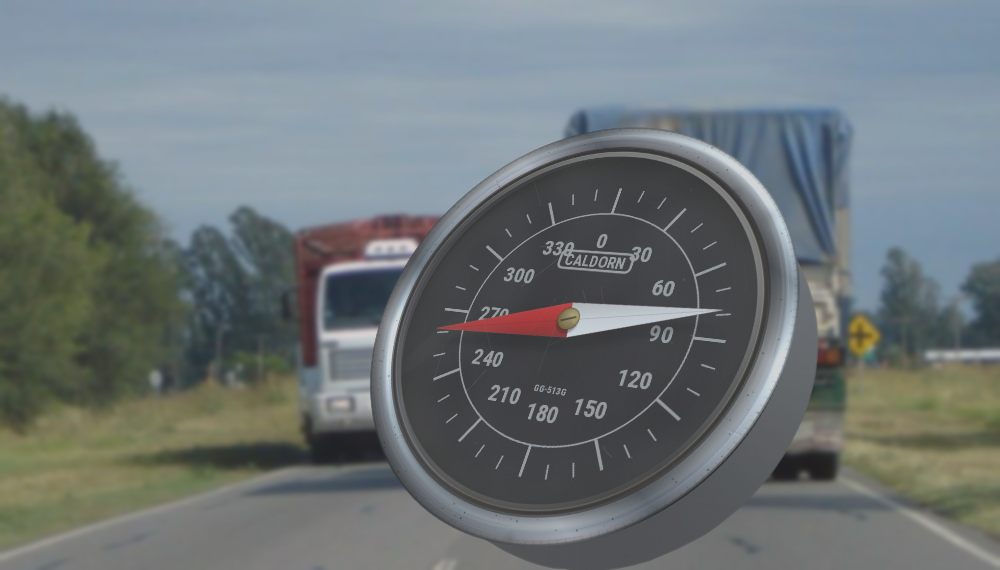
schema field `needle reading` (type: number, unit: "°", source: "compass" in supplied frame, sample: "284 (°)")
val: 260 (°)
